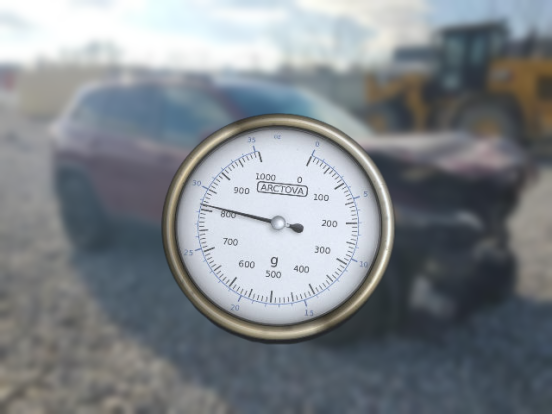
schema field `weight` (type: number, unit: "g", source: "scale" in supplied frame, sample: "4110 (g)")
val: 810 (g)
